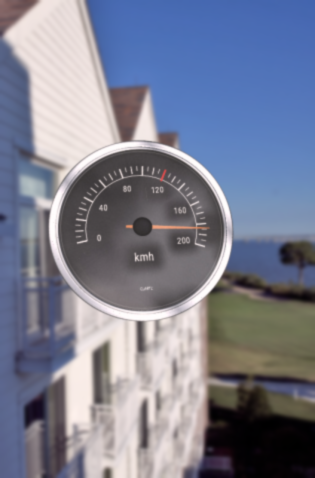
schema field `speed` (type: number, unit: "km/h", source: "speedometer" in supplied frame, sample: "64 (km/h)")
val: 185 (km/h)
